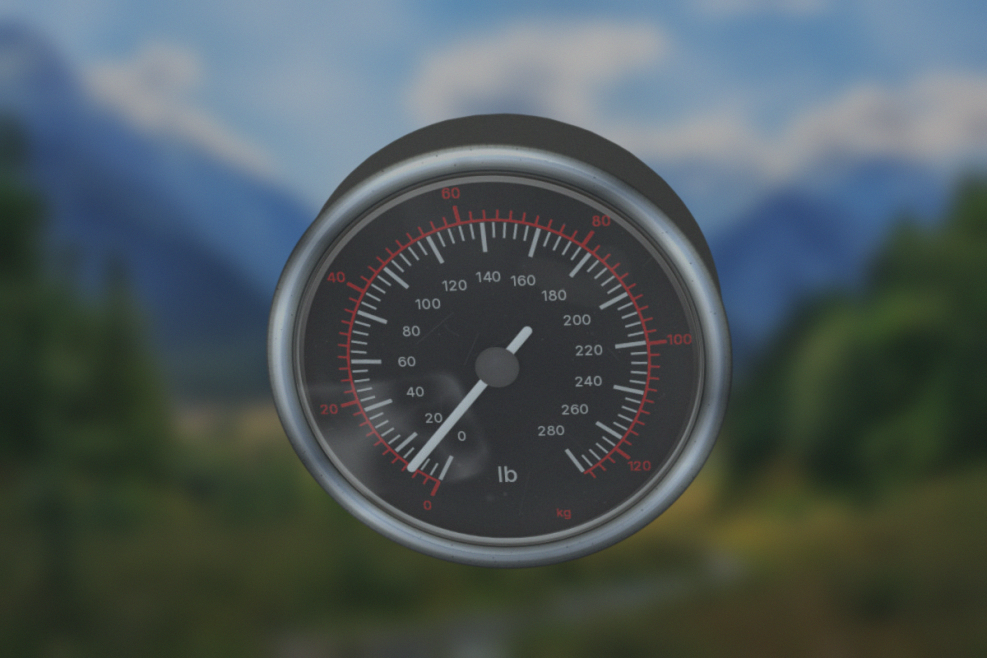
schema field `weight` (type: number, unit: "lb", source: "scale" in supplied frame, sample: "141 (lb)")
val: 12 (lb)
